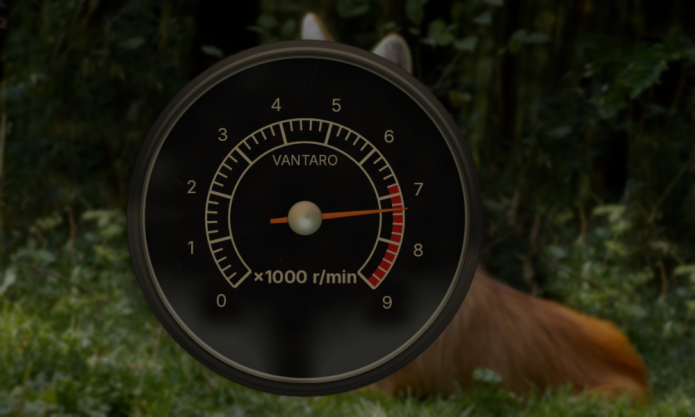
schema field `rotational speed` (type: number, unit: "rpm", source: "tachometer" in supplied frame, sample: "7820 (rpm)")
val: 7300 (rpm)
